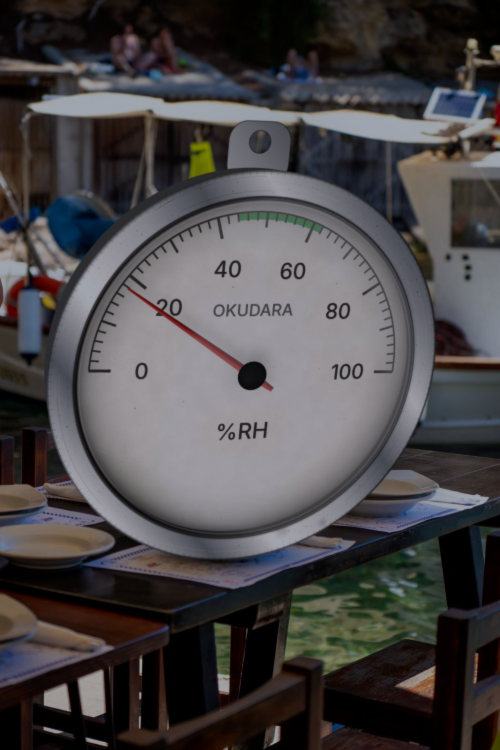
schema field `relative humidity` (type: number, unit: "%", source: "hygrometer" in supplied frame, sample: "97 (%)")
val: 18 (%)
